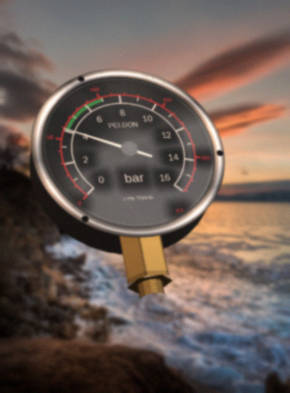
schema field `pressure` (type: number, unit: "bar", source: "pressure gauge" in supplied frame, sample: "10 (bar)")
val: 4 (bar)
